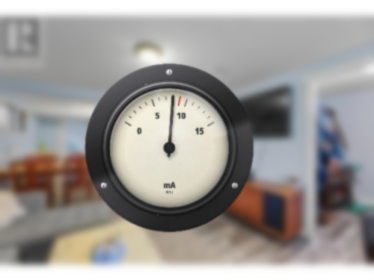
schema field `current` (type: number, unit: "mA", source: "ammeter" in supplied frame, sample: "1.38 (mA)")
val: 8 (mA)
